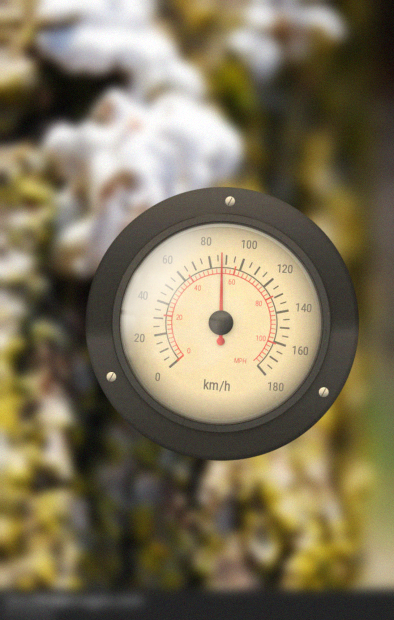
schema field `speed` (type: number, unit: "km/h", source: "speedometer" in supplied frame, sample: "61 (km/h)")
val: 87.5 (km/h)
